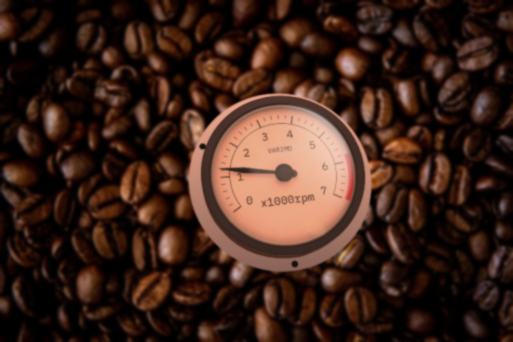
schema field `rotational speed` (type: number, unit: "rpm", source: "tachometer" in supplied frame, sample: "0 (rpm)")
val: 1200 (rpm)
